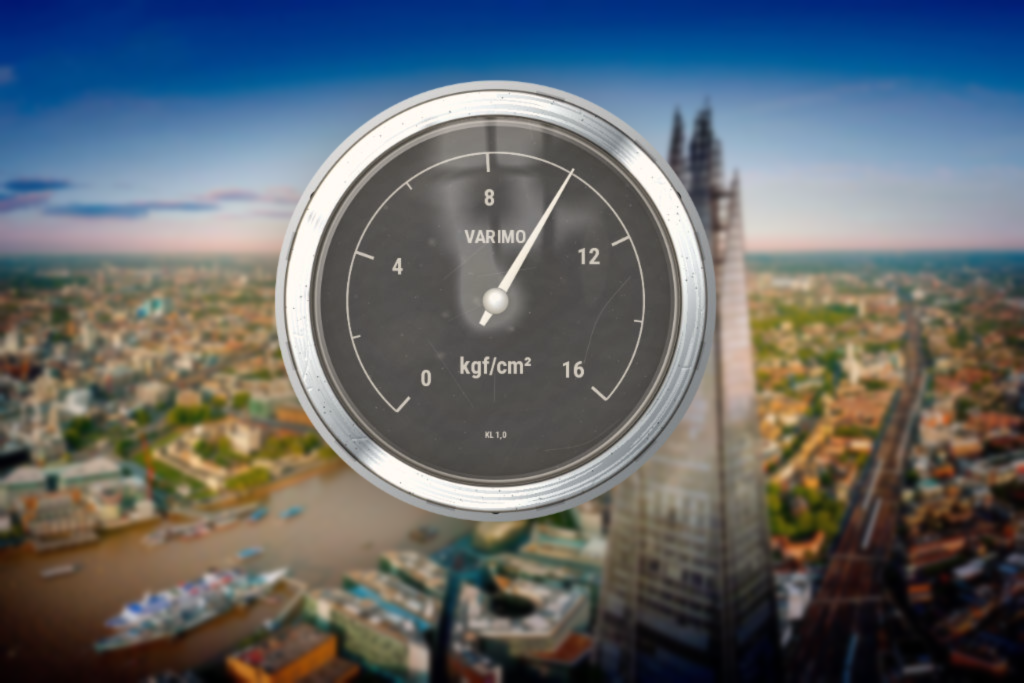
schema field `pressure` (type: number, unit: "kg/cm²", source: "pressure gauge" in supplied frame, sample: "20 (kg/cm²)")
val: 10 (kg/cm²)
